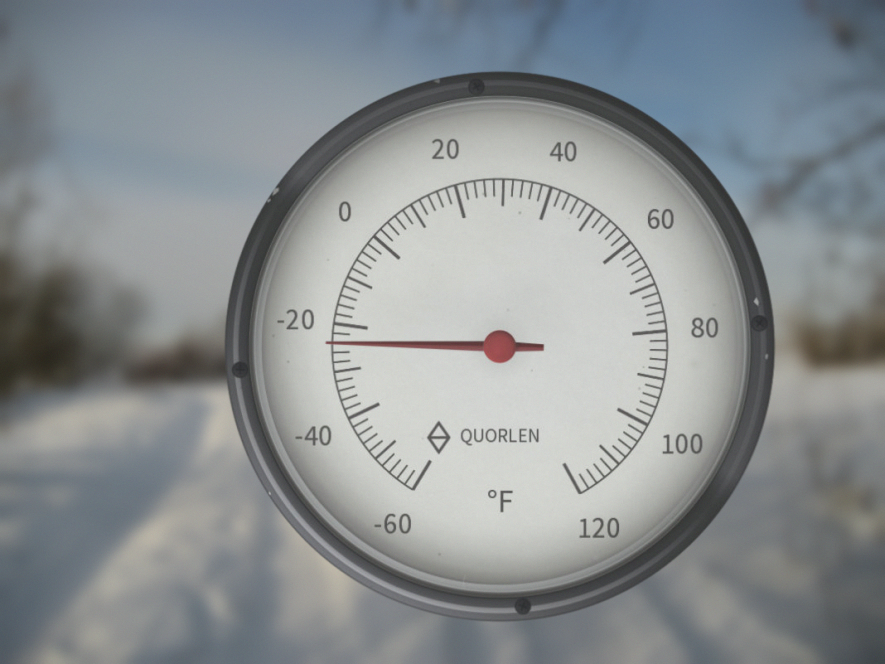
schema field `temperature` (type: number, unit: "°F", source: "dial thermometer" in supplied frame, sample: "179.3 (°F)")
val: -24 (°F)
